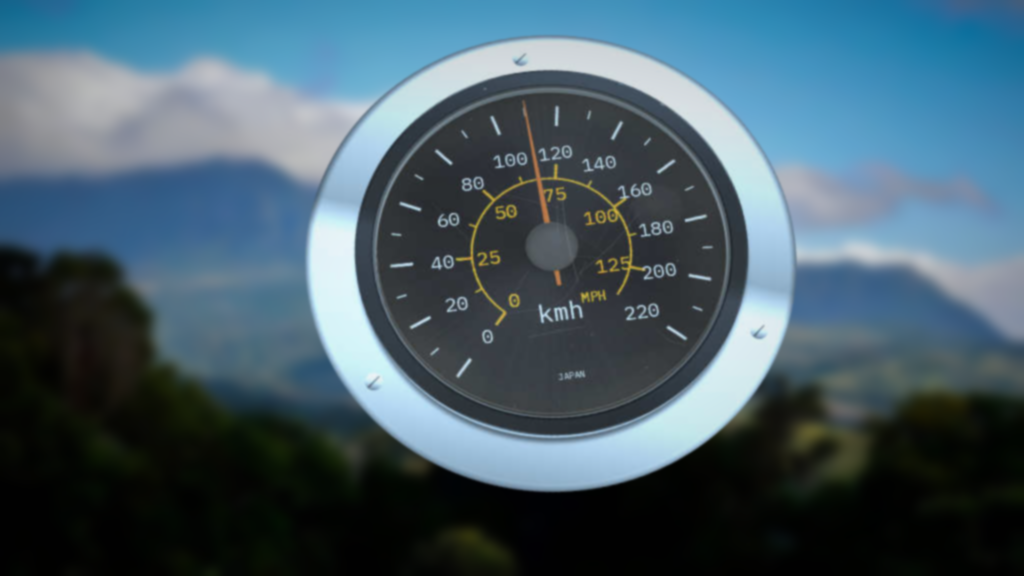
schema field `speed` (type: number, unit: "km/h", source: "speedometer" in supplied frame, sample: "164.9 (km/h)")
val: 110 (km/h)
